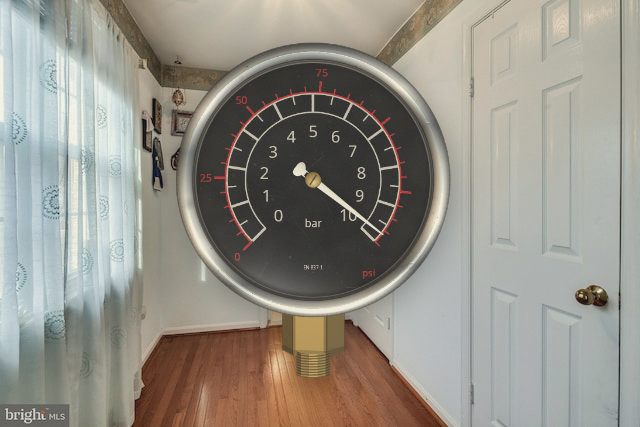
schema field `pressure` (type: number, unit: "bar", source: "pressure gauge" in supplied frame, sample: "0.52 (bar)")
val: 9.75 (bar)
